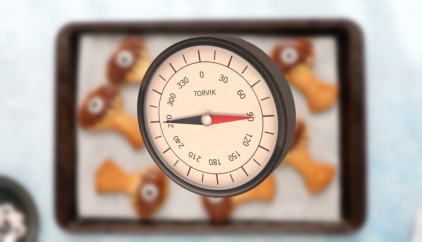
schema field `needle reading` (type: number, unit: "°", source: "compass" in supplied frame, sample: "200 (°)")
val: 90 (°)
